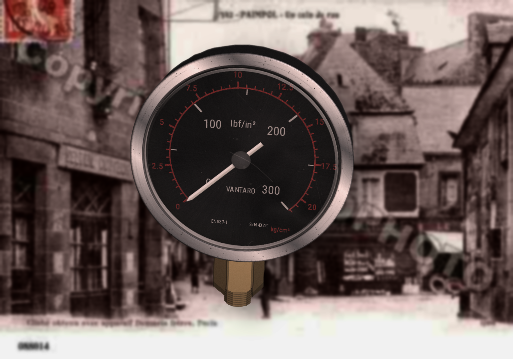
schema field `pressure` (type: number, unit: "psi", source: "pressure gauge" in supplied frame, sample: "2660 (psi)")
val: 0 (psi)
